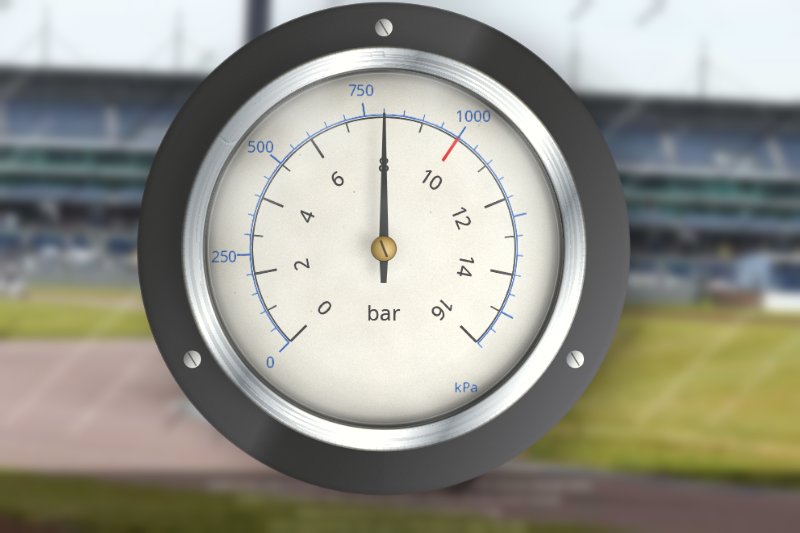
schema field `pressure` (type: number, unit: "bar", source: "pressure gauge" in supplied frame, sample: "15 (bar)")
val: 8 (bar)
